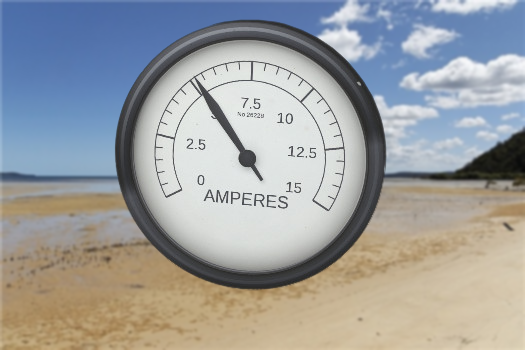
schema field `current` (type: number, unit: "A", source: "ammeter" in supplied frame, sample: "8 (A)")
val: 5.25 (A)
